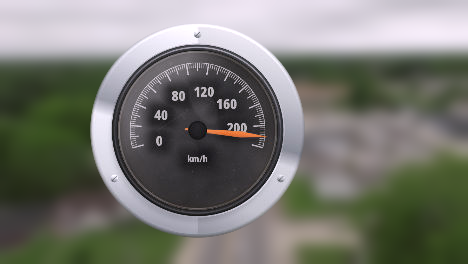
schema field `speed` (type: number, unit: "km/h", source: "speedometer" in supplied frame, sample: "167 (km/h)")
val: 210 (km/h)
